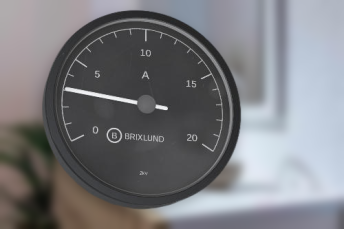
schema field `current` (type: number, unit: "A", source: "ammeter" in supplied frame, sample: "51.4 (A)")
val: 3 (A)
